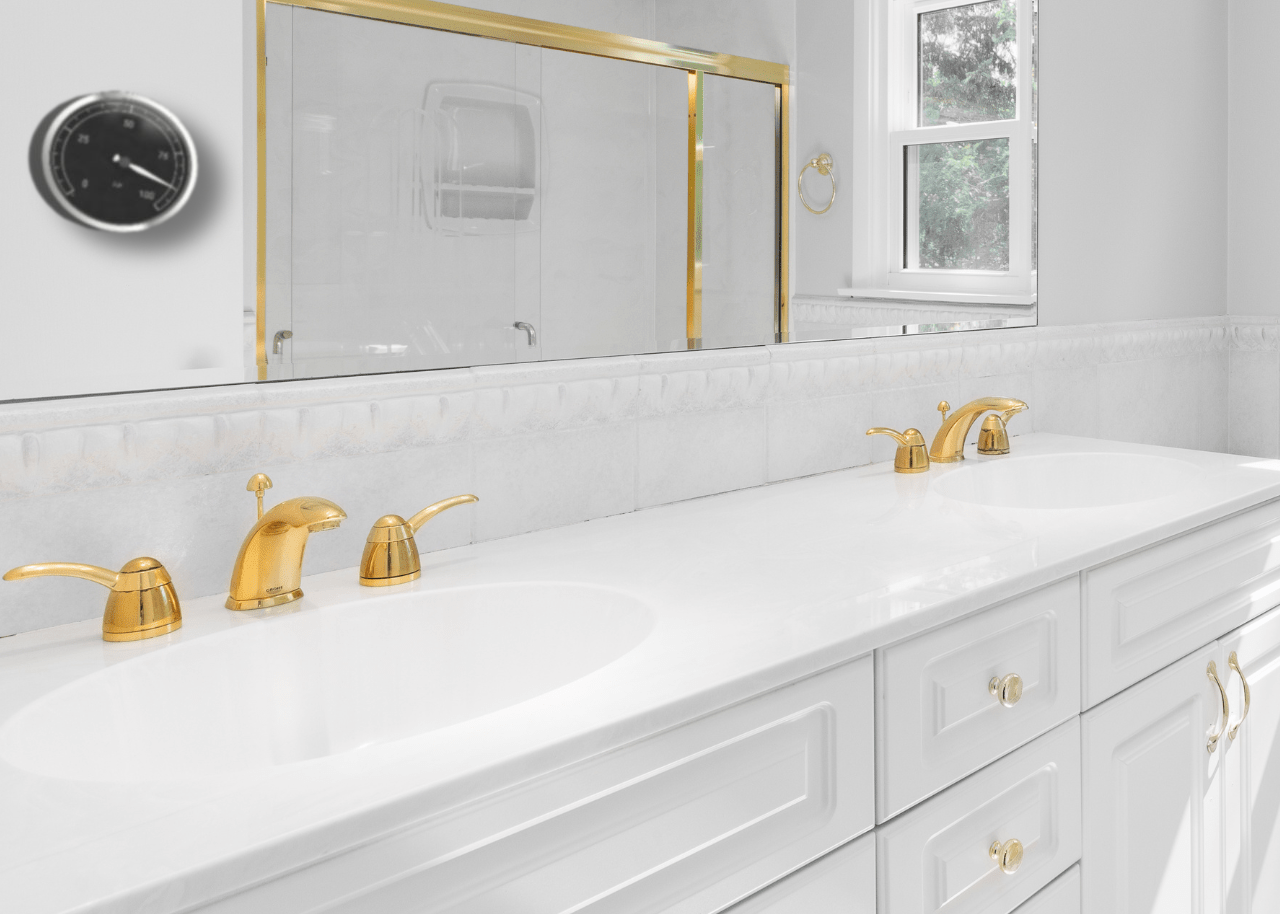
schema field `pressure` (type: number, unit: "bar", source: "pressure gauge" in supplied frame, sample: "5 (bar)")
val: 90 (bar)
